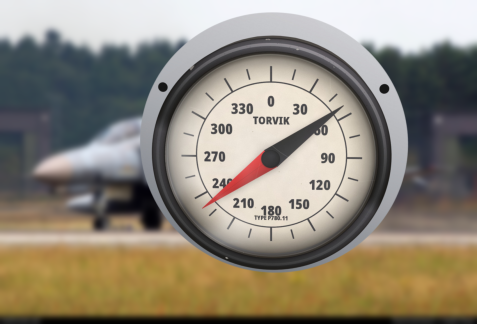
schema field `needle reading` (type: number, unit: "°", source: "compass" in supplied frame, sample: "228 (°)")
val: 232.5 (°)
